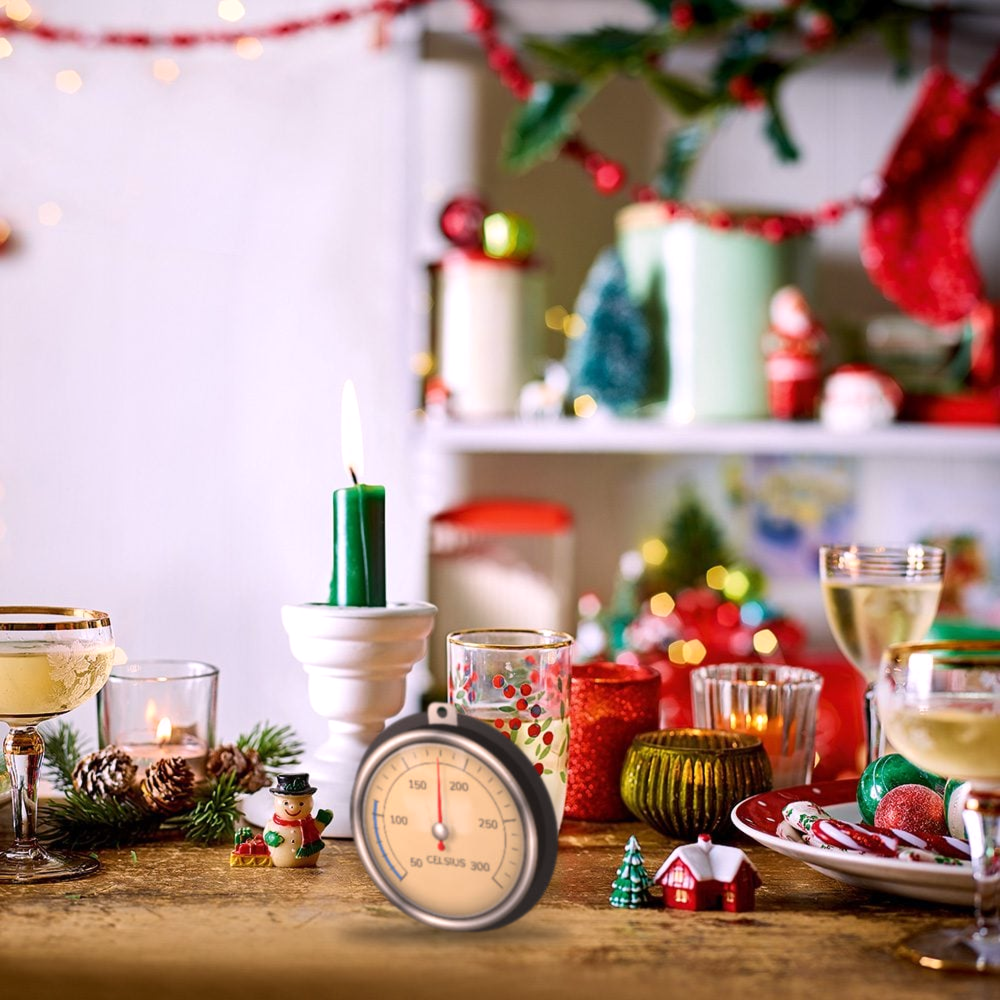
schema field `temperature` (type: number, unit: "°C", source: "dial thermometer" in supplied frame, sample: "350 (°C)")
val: 180 (°C)
